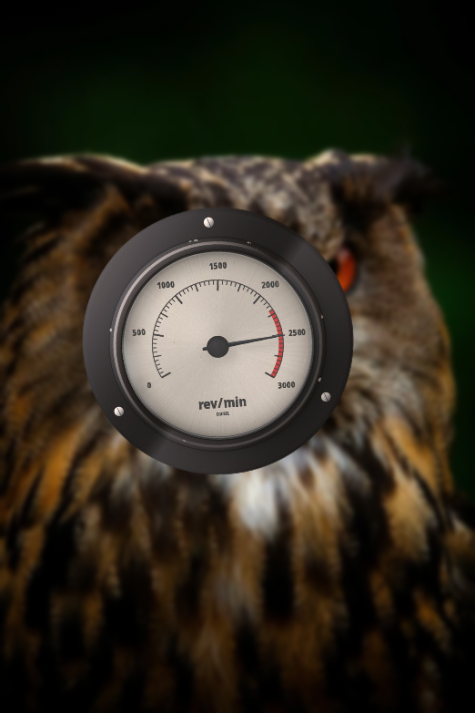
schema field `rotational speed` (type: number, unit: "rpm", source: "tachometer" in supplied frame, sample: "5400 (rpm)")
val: 2500 (rpm)
